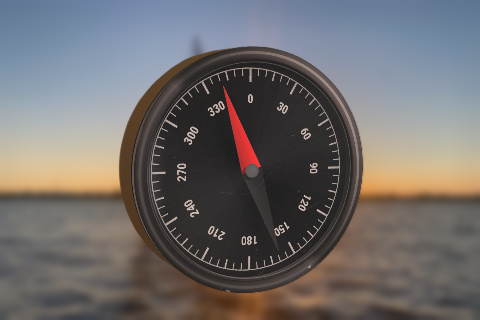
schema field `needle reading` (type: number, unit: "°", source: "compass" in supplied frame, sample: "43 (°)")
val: 340 (°)
